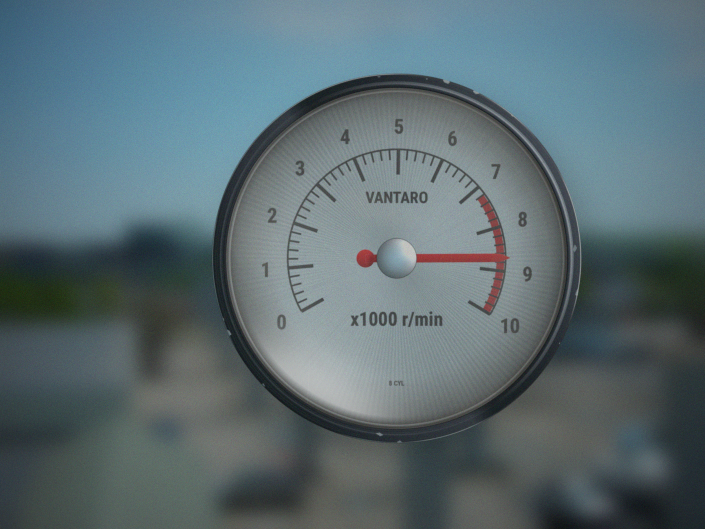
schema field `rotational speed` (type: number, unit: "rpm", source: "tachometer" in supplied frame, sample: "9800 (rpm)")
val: 8700 (rpm)
